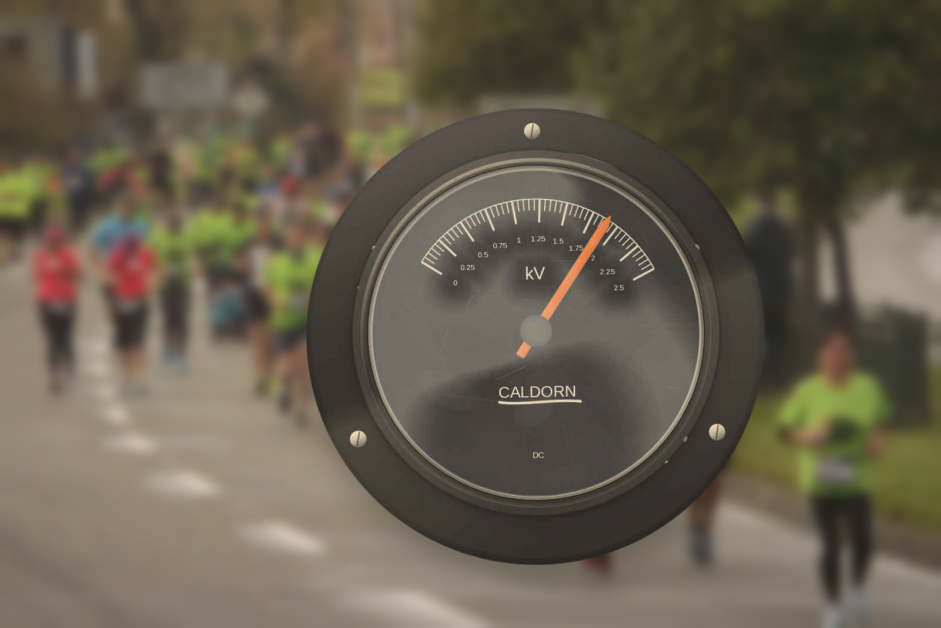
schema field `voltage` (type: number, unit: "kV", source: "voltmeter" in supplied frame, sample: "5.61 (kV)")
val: 1.9 (kV)
